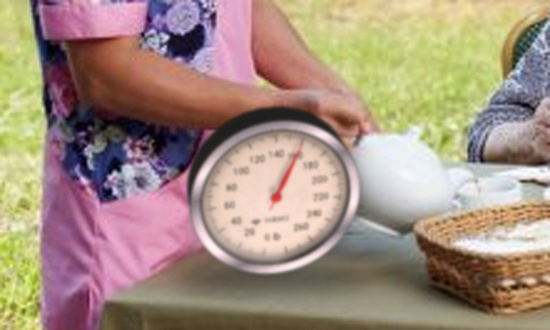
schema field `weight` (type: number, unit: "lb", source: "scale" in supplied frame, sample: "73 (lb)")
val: 160 (lb)
